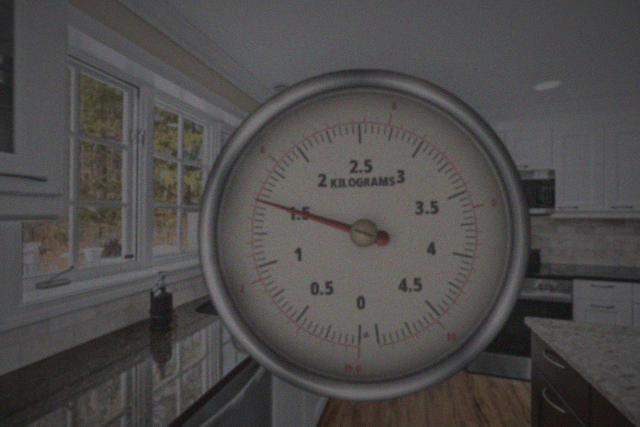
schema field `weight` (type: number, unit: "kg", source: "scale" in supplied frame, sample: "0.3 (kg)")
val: 1.5 (kg)
